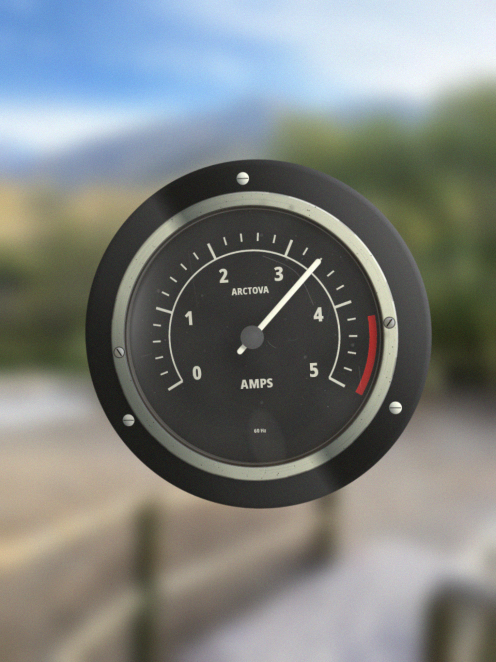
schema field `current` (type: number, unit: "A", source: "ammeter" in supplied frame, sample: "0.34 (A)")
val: 3.4 (A)
